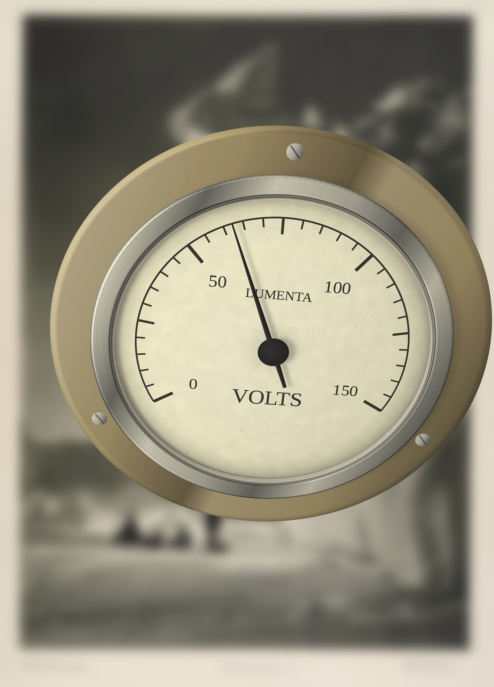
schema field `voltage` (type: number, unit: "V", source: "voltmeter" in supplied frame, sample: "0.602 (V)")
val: 62.5 (V)
